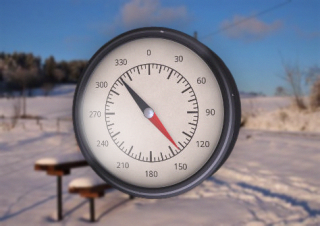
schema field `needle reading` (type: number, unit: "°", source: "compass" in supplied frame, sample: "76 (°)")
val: 140 (°)
